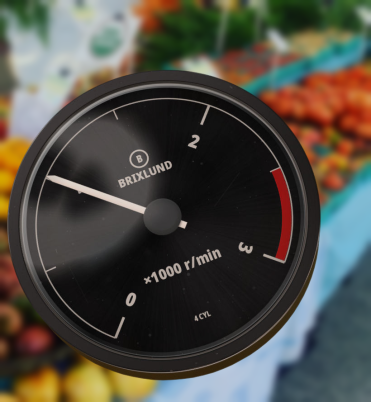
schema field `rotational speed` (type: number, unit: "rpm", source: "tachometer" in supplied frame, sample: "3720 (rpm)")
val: 1000 (rpm)
